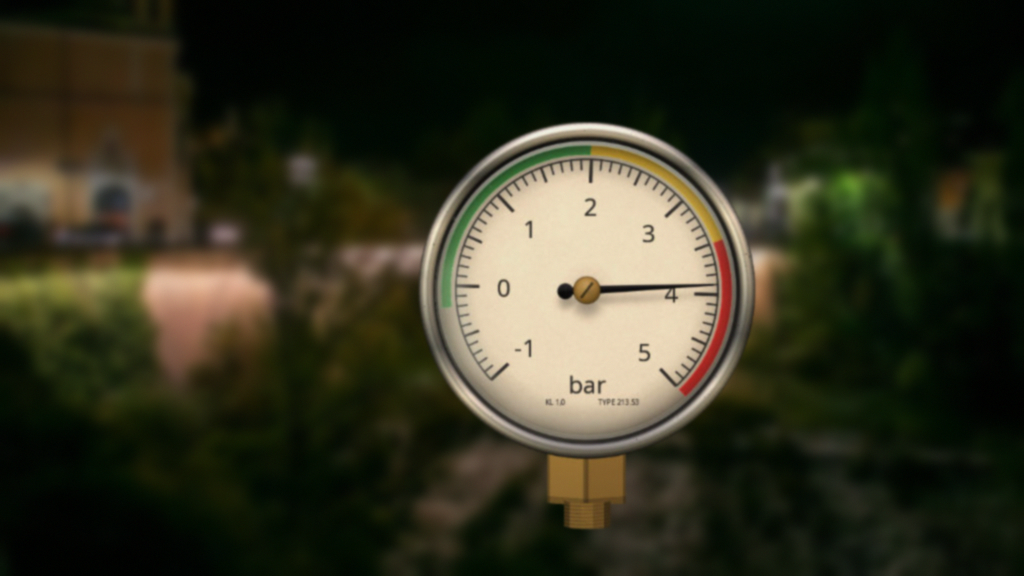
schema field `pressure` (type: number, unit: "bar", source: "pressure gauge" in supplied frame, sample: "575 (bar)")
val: 3.9 (bar)
